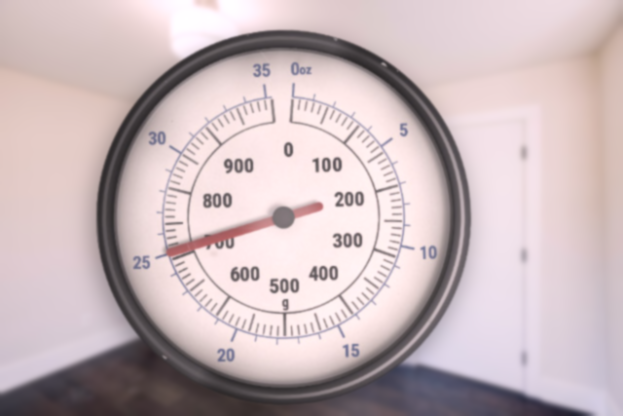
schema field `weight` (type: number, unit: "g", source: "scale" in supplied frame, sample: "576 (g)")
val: 710 (g)
